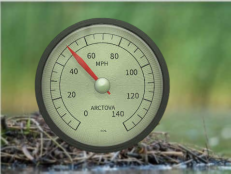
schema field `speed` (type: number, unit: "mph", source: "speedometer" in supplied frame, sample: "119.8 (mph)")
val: 50 (mph)
